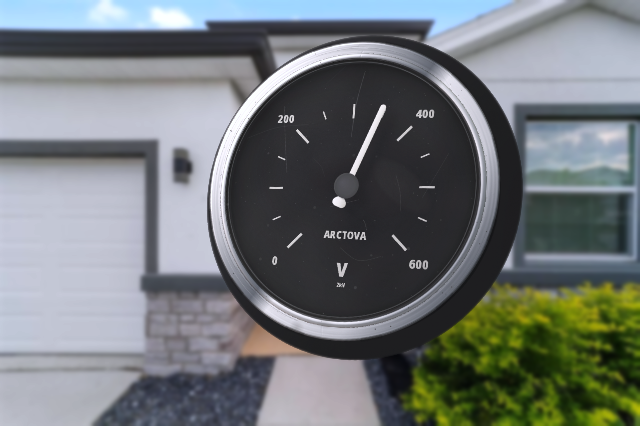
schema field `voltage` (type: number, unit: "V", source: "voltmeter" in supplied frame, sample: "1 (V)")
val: 350 (V)
